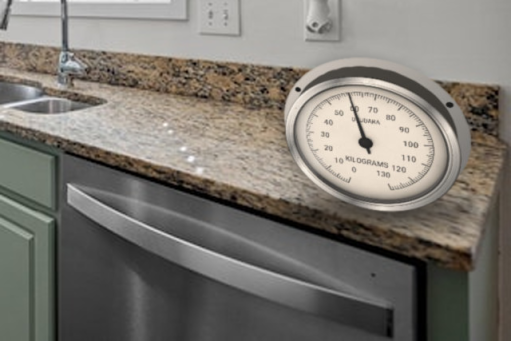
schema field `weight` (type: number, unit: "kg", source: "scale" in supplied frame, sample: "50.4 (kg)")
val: 60 (kg)
